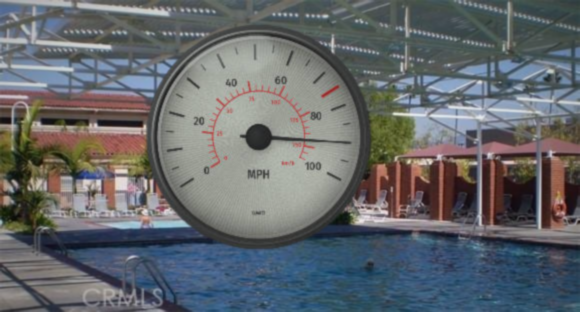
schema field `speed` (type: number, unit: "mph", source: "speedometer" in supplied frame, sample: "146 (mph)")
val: 90 (mph)
